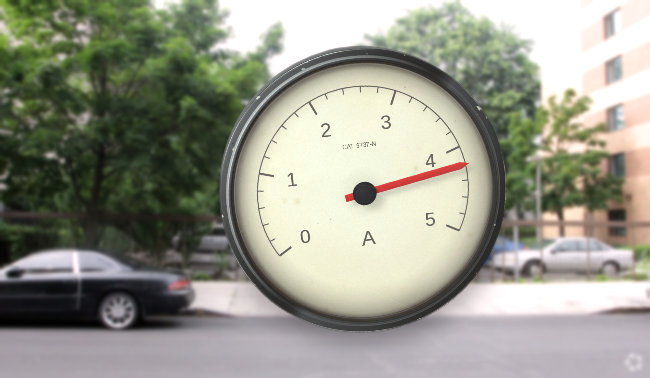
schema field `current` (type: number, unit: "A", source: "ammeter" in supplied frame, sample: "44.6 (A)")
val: 4.2 (A)
